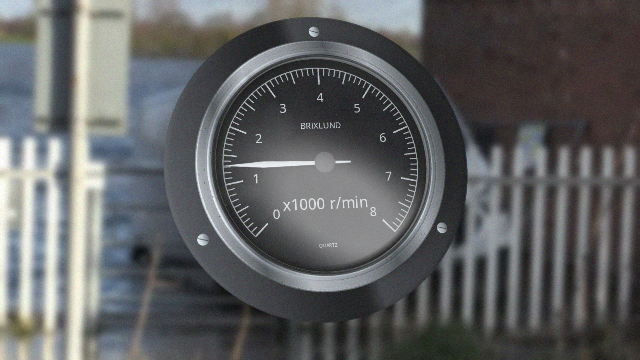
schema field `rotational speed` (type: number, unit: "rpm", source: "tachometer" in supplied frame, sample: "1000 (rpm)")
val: 1300 (rpm)
